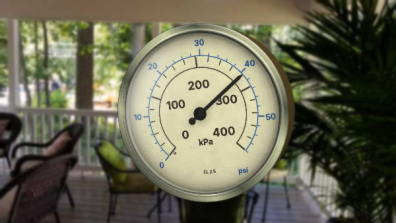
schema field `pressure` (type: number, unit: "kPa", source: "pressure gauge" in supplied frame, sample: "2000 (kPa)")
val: 280 (kPa)
